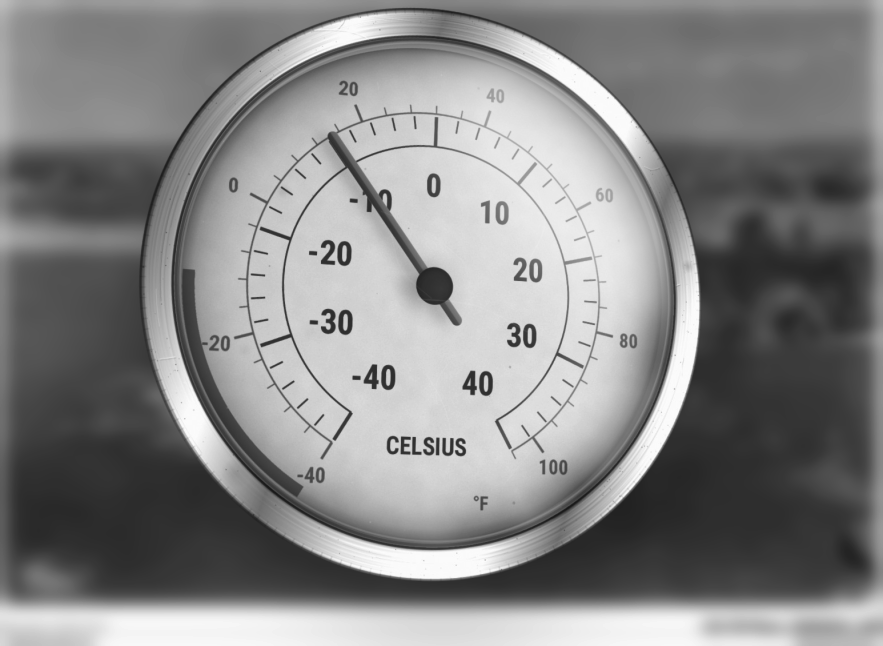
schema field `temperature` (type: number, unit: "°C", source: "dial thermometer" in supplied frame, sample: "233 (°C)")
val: -10 (°C)
